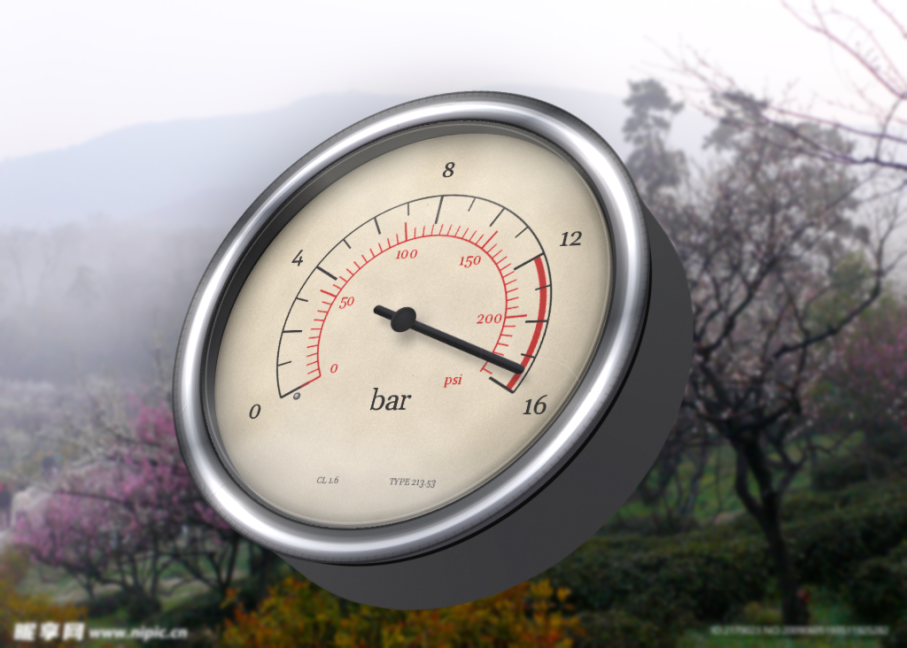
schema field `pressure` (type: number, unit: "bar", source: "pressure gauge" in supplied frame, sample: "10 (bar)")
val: 15.5 (bar)
